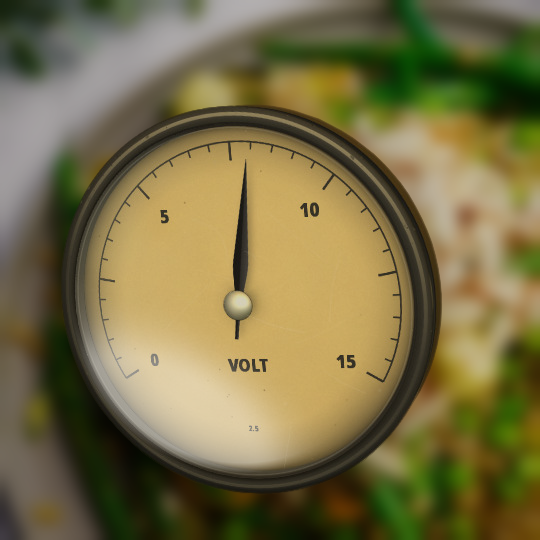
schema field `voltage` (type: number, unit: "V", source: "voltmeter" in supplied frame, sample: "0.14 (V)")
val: 8 (V)
